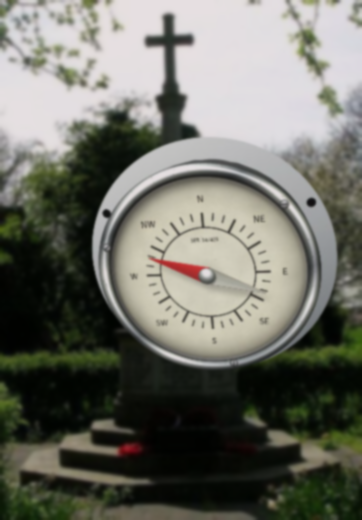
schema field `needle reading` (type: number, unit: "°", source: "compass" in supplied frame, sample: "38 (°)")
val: 290 (°)
